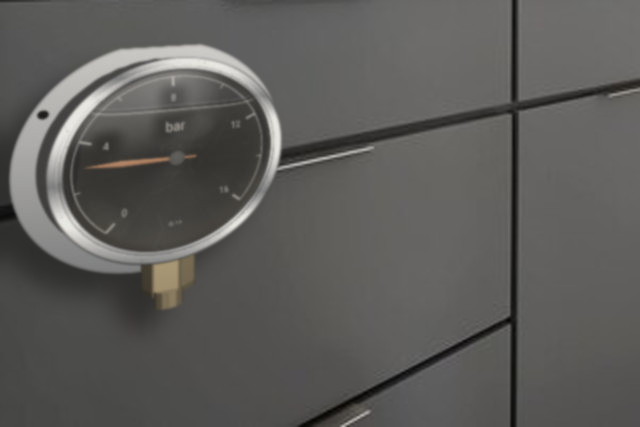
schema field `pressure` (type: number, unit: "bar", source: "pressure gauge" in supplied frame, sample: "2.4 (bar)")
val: 3 (bar)
